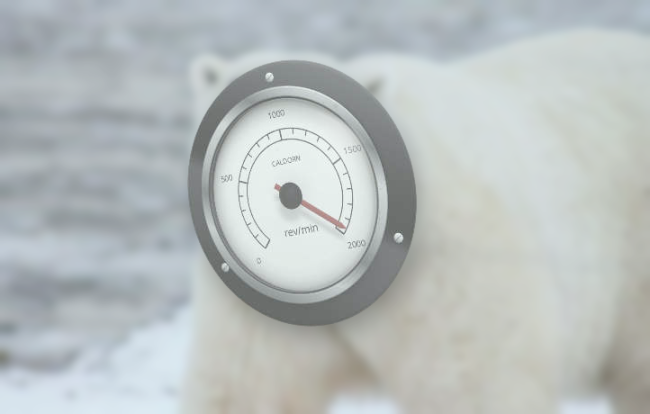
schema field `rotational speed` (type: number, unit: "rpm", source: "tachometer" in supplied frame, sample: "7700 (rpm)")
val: 1950 (rpm)
